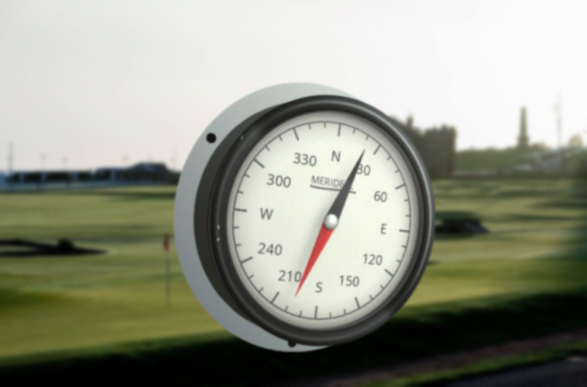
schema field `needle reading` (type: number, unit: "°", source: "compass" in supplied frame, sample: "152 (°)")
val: 200 (°)
